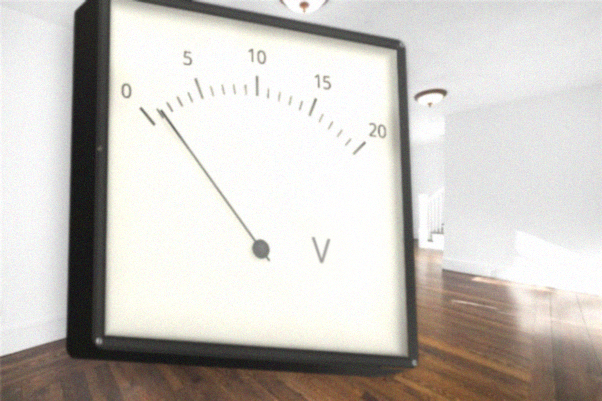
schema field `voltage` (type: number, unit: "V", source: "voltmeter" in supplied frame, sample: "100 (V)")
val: 1 (V)
